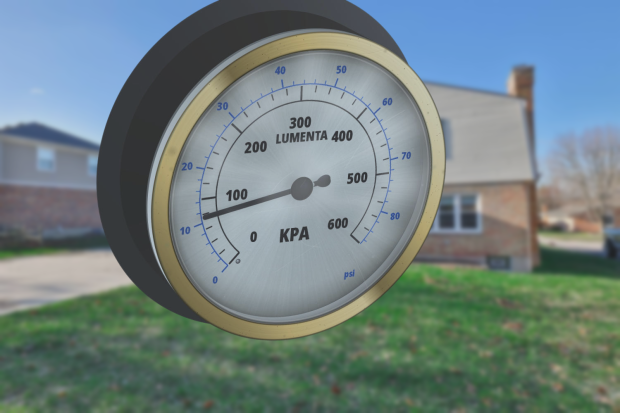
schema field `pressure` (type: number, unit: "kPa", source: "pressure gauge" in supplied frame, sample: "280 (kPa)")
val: 80 (kPa)
